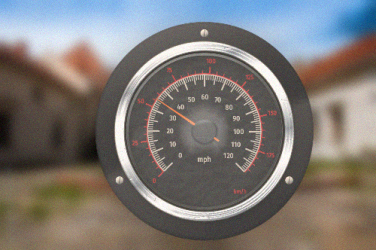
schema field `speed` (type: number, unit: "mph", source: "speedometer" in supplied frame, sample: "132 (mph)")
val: 35 (mph)
